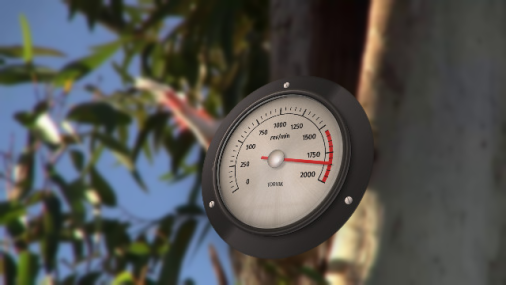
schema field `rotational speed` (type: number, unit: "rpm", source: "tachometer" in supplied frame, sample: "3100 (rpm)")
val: 1850 (rpm)
